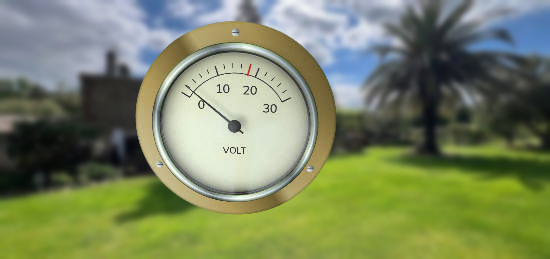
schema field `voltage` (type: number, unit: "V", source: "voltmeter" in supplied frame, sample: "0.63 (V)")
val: 2 (V)
